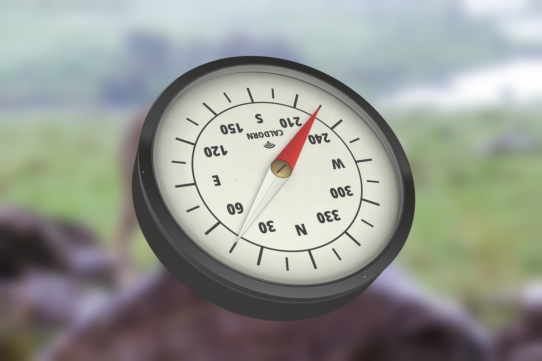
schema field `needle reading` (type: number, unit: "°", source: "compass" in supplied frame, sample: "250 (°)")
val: 225 (°)
